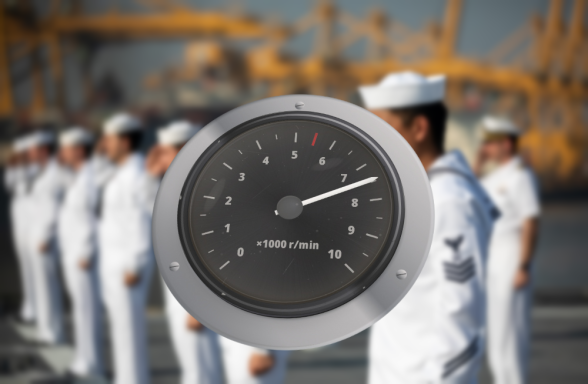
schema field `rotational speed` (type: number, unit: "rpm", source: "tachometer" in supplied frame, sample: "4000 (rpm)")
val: 7500 (rpm)
